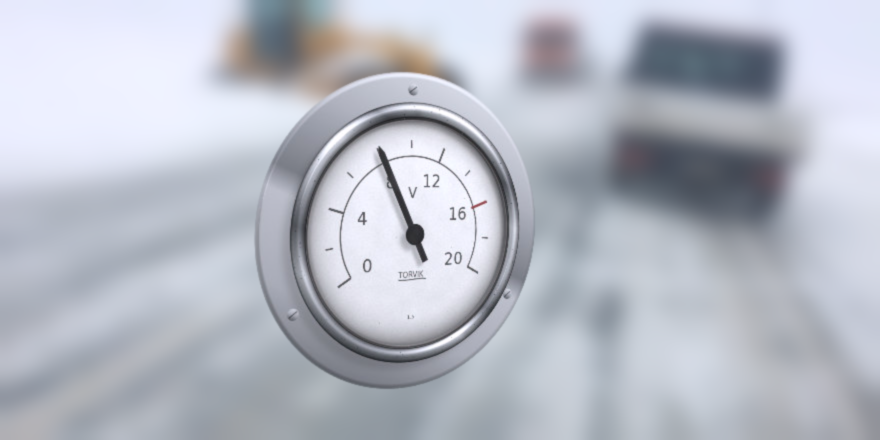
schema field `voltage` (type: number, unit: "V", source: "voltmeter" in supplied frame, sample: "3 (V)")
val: 8 (V)
